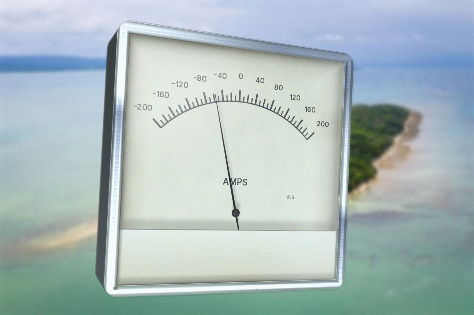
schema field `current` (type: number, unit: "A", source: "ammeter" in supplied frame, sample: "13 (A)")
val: -60 (A)
